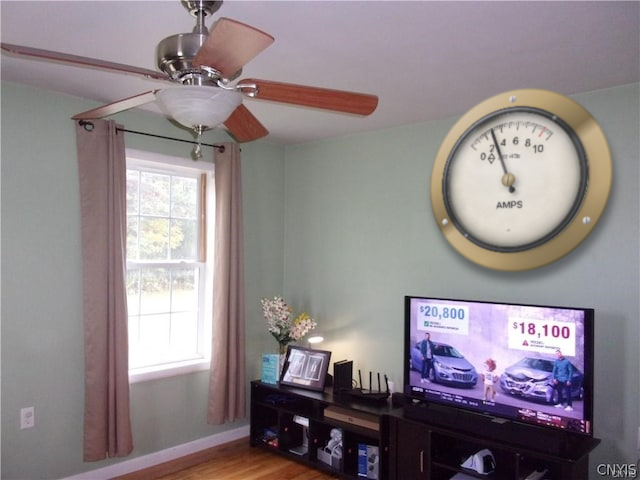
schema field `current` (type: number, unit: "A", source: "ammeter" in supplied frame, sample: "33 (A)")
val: 3 (A)
